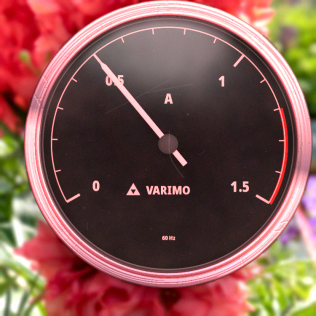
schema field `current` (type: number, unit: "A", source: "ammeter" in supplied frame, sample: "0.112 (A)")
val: 0.5 (A)
